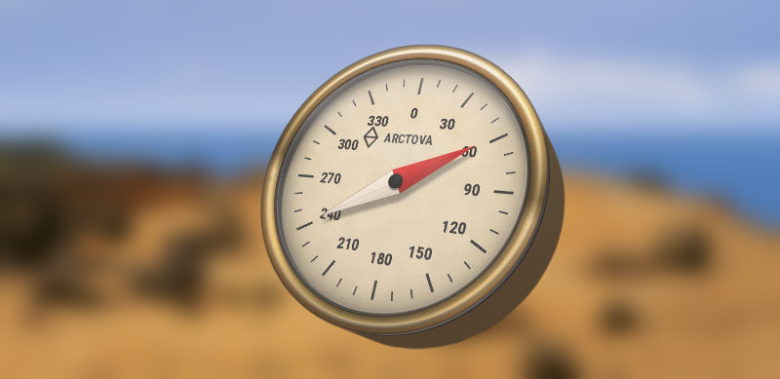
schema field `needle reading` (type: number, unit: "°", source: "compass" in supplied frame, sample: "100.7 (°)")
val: 60 (°)
